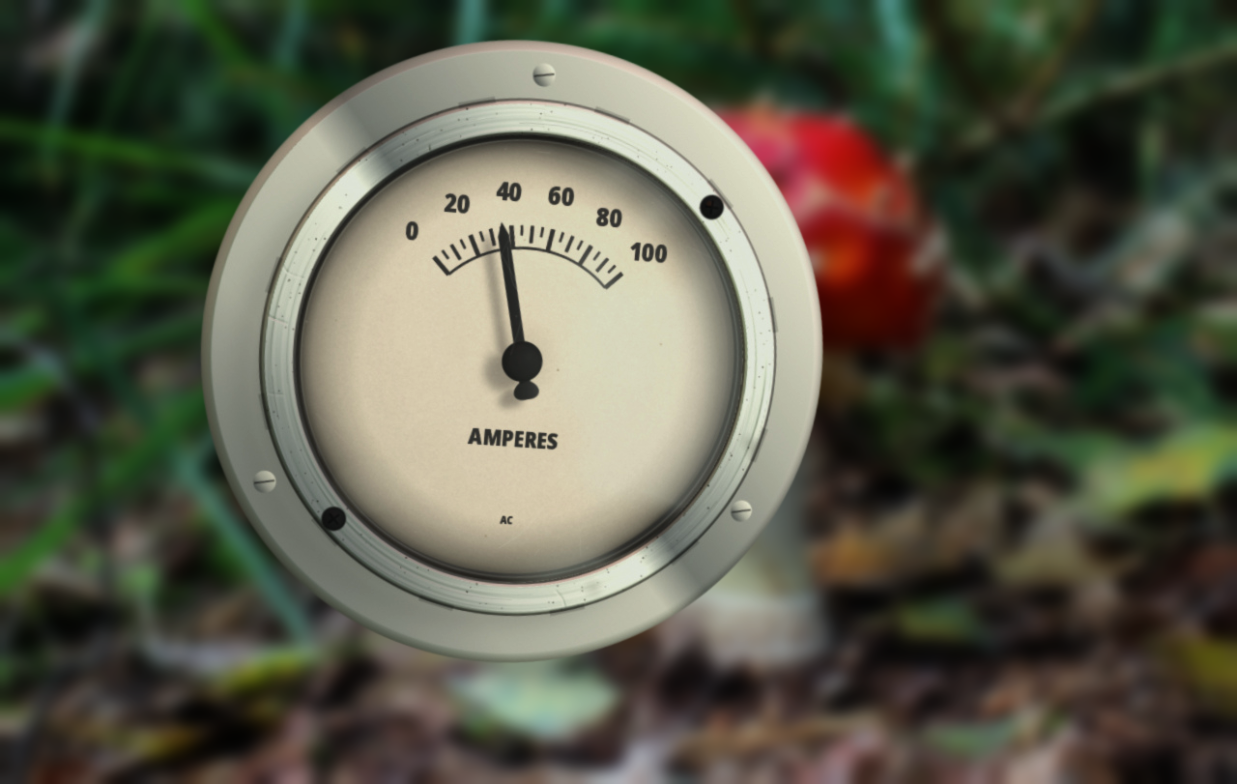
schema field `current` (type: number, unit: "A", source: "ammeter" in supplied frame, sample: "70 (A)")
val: 35 (A)
